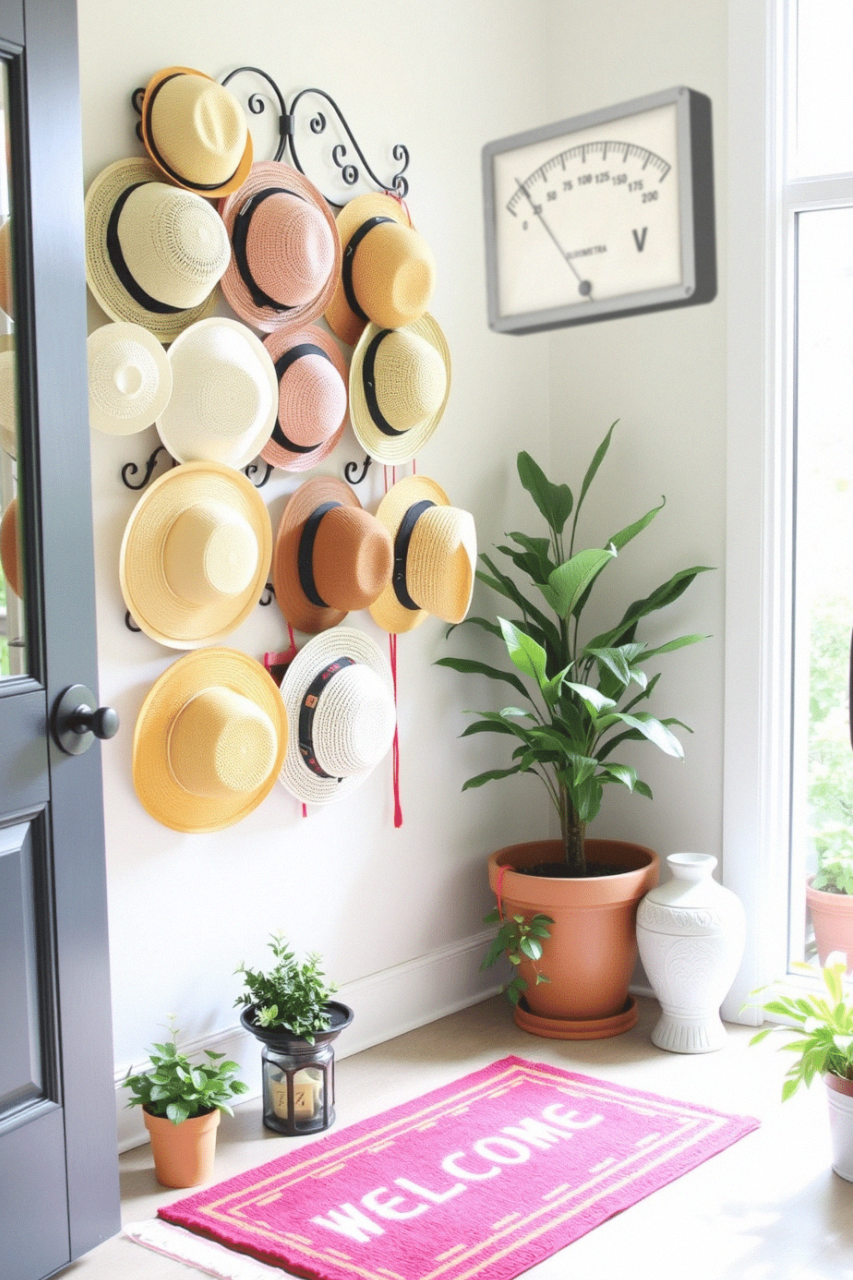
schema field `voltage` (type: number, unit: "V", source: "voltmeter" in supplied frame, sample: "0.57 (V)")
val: 25 (V)
